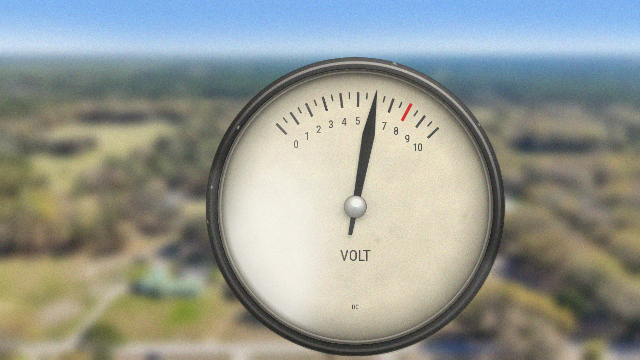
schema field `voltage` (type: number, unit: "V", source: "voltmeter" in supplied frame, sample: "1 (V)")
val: 6 (V)
